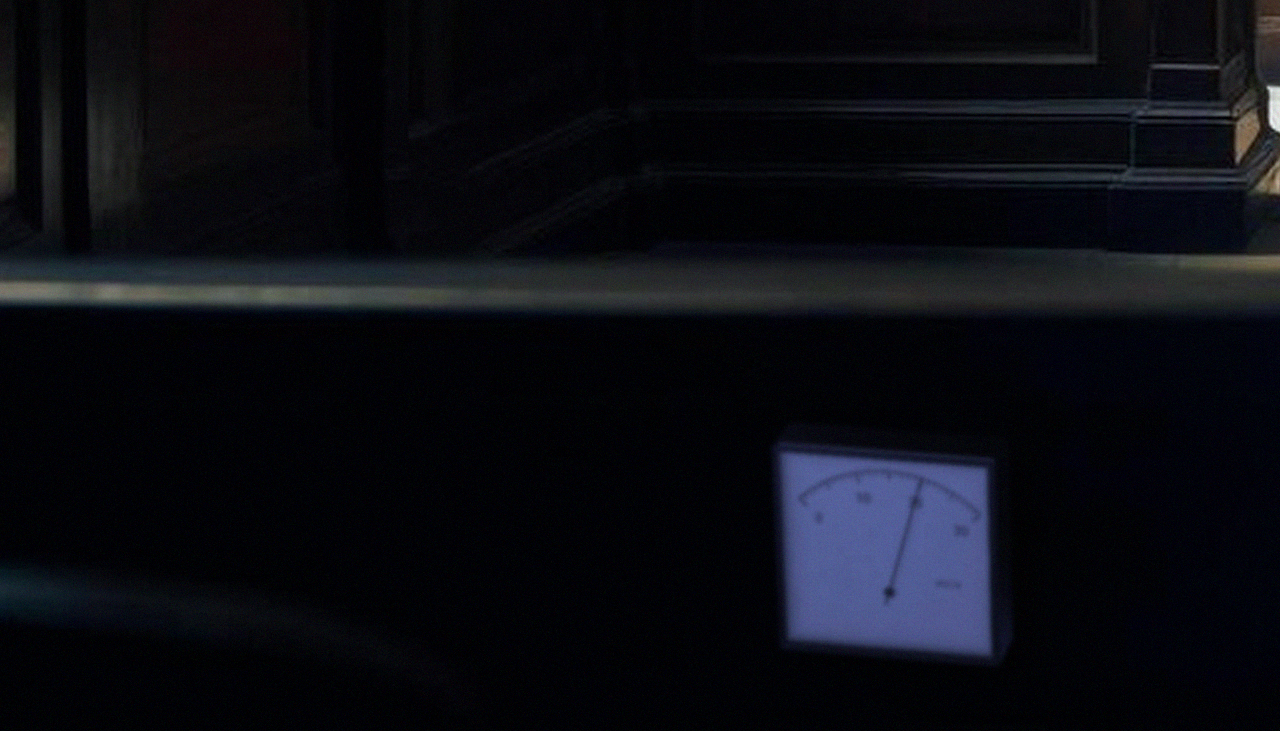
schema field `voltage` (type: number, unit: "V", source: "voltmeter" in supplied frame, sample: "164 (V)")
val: 20 (V)
